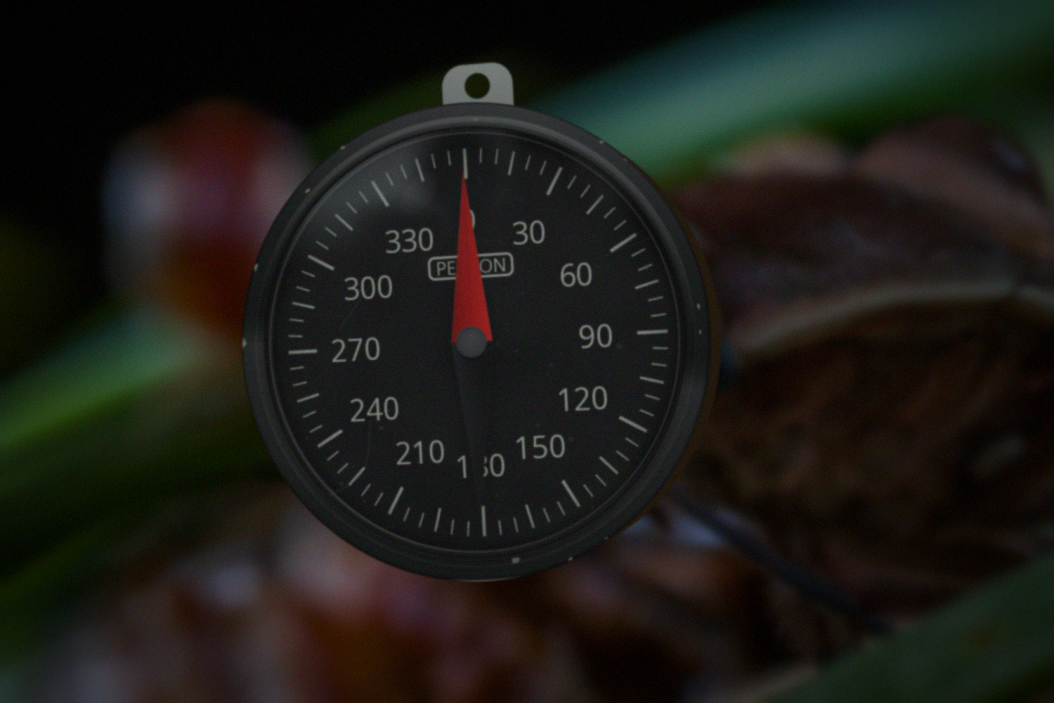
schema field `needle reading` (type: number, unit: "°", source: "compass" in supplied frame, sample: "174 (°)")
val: 0 (°)
